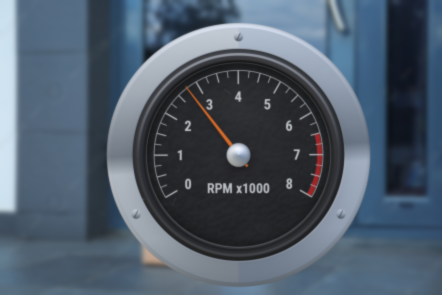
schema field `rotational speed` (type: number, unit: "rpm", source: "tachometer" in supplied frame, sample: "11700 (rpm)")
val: 2750 (rpm)
